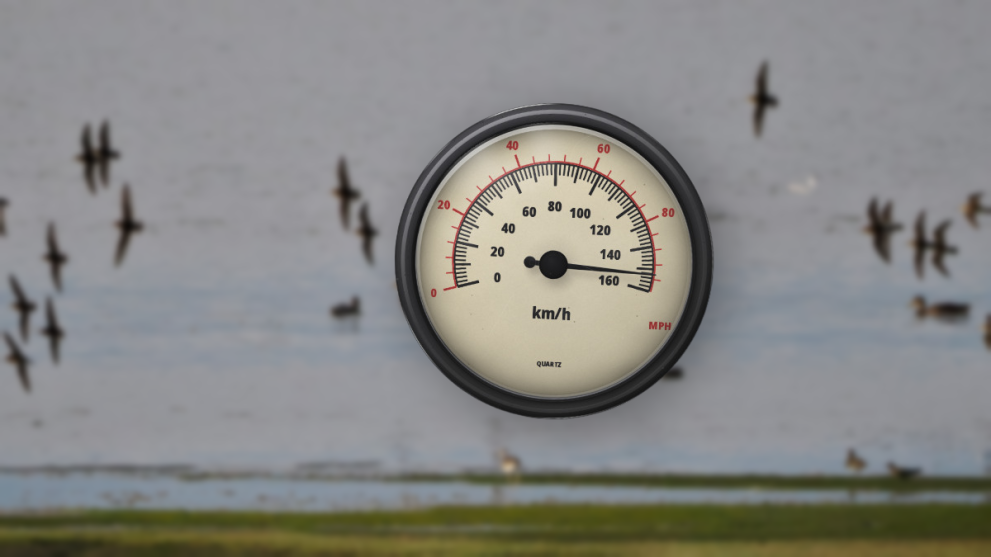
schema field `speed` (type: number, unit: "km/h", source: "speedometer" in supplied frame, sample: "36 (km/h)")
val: 152 (km/h)
